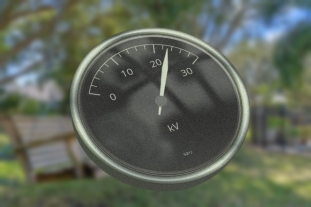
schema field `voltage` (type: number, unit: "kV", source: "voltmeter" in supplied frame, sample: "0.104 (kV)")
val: 23 (kV)
